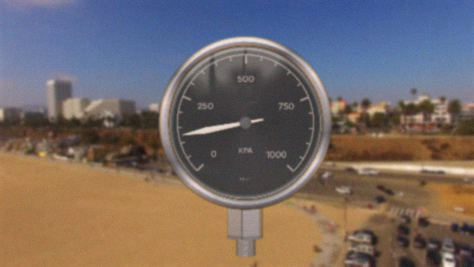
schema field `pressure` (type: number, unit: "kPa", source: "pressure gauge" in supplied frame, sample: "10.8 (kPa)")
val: 125 (kPa)
